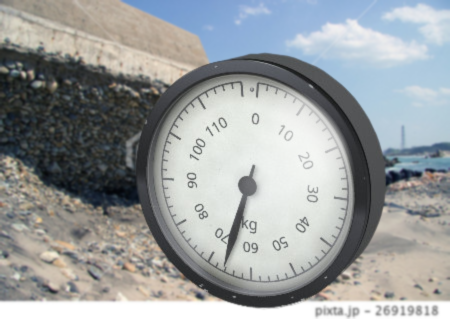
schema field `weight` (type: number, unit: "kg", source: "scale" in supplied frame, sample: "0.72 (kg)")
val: 66 (kg)
